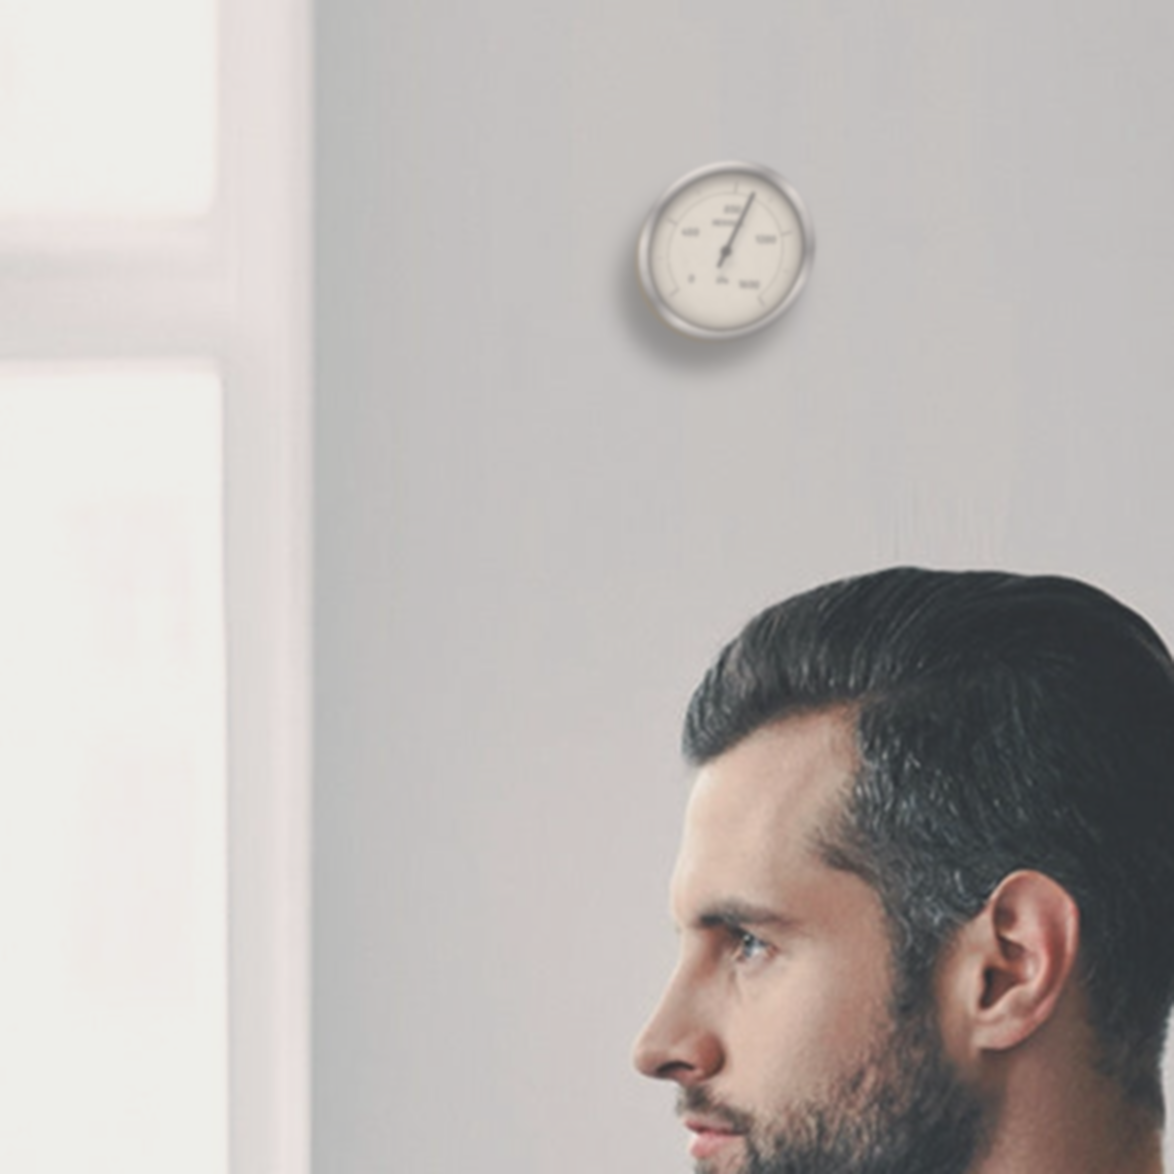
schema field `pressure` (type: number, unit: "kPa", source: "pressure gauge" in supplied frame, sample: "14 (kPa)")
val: 900 (kPa)
